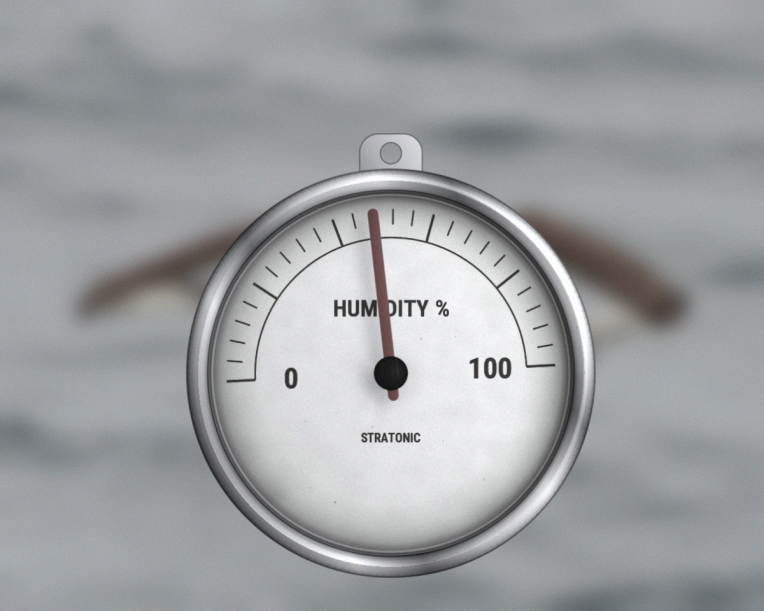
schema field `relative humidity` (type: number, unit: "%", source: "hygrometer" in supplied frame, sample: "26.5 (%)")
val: 48 (%)
